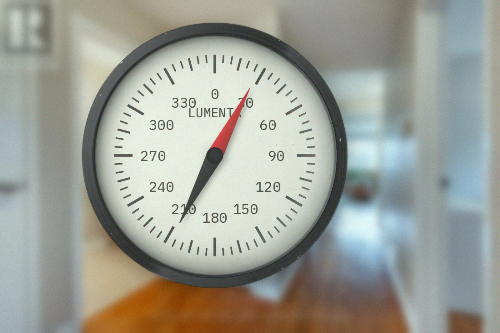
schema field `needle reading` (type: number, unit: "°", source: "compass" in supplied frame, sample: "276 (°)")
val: 27.5 (°)
